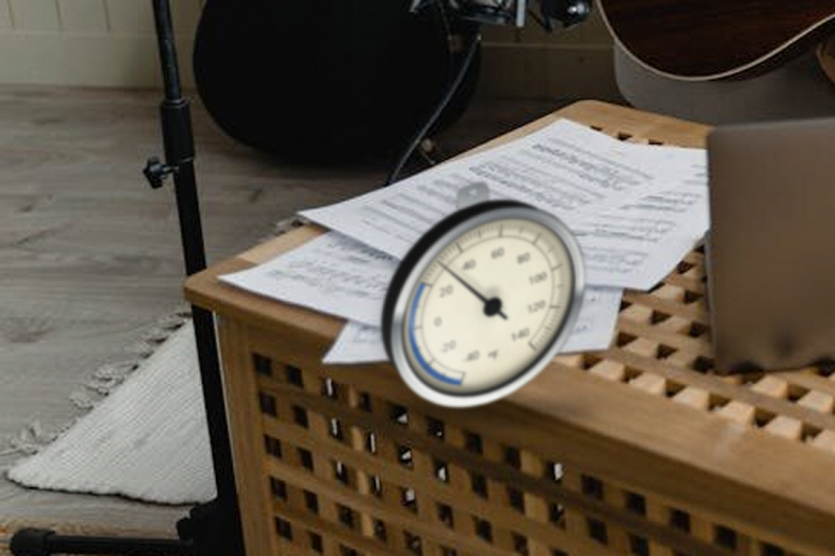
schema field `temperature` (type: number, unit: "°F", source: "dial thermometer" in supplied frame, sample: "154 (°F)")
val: 30 (°F)
